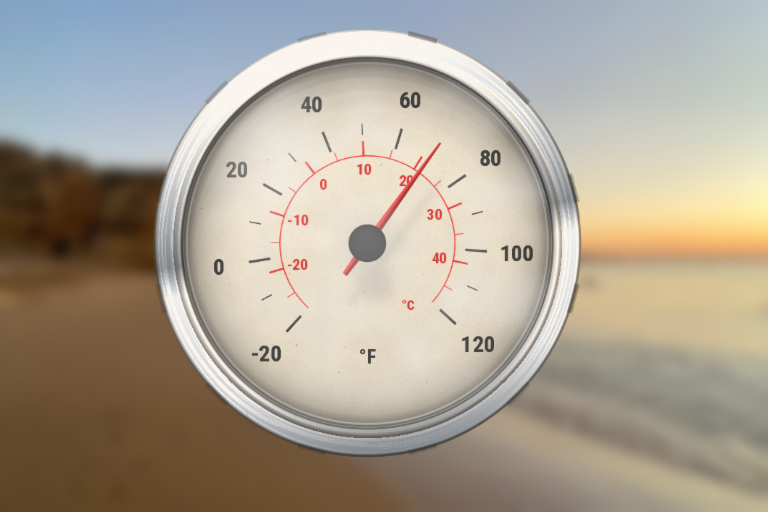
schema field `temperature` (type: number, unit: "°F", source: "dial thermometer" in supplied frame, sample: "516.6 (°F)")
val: 70 (°F)
